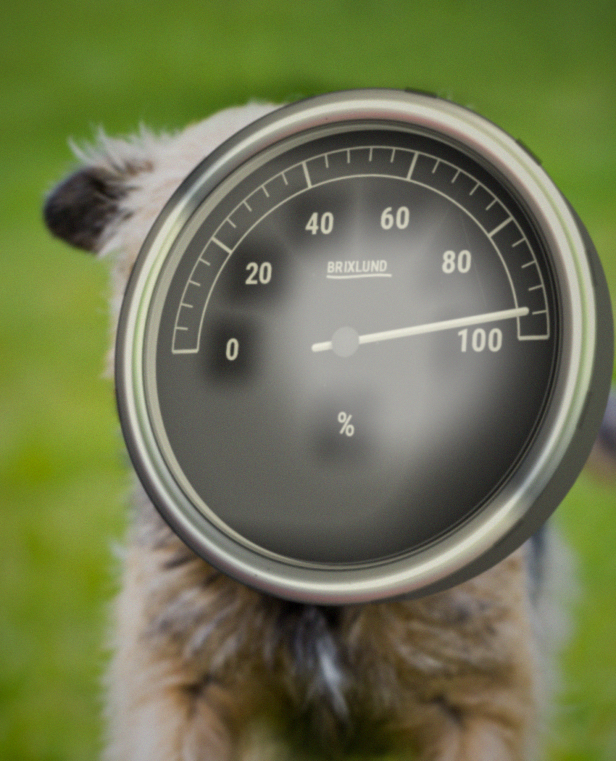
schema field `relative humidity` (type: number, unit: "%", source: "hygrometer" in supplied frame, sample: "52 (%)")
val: 96 (%)
